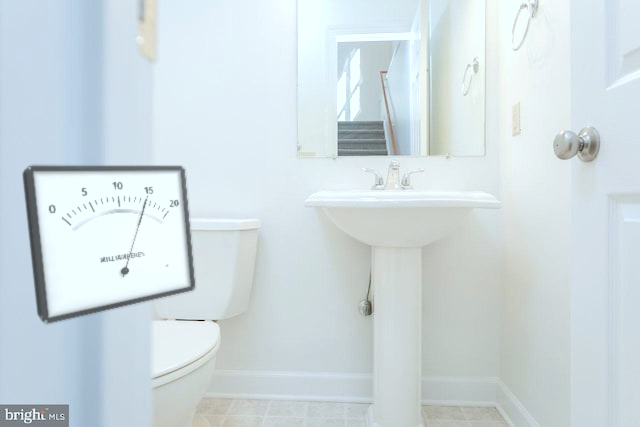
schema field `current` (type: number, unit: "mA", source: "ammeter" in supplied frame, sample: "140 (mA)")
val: 15 (mA)
